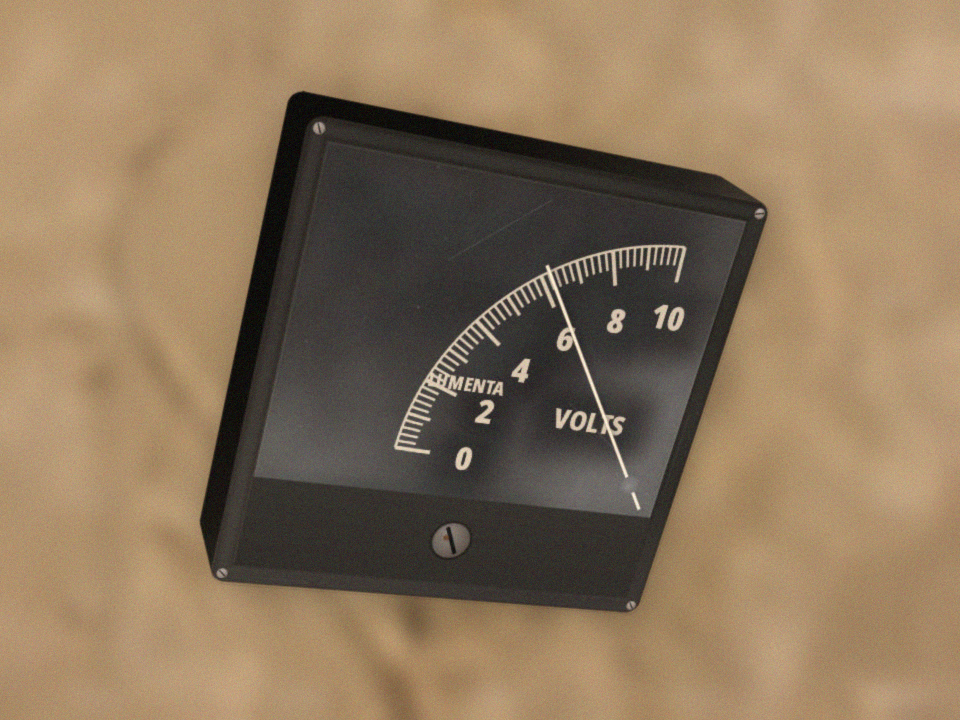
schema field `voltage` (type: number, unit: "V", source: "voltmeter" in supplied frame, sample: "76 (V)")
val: 6.2 (V)
